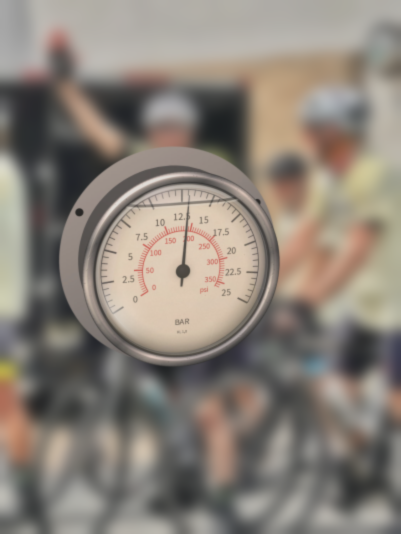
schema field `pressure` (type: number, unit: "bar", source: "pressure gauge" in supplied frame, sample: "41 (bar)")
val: 13 (bar)
